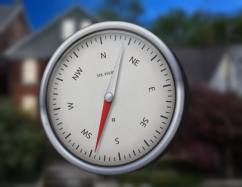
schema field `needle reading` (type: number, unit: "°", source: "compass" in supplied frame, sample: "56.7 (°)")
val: 205 (°)
